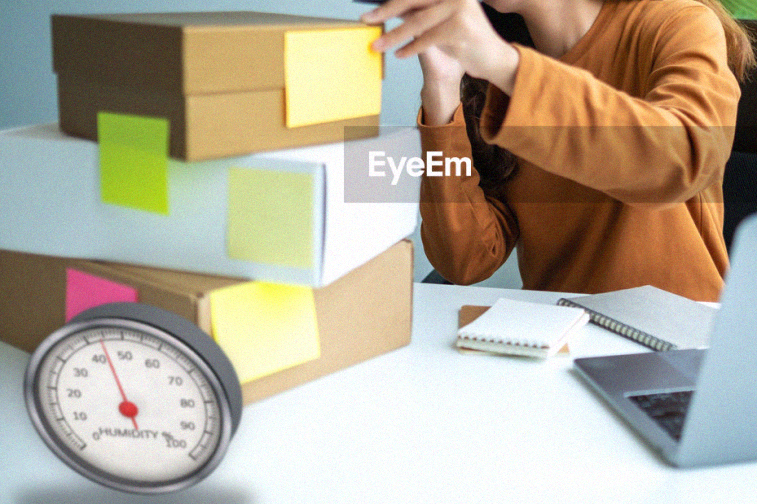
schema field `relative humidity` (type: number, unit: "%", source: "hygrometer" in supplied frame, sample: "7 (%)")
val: 45 (%)
